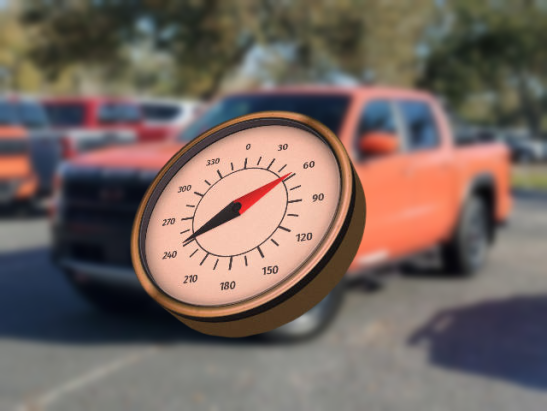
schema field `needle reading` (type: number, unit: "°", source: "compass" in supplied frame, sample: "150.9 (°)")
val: 60 (°)
